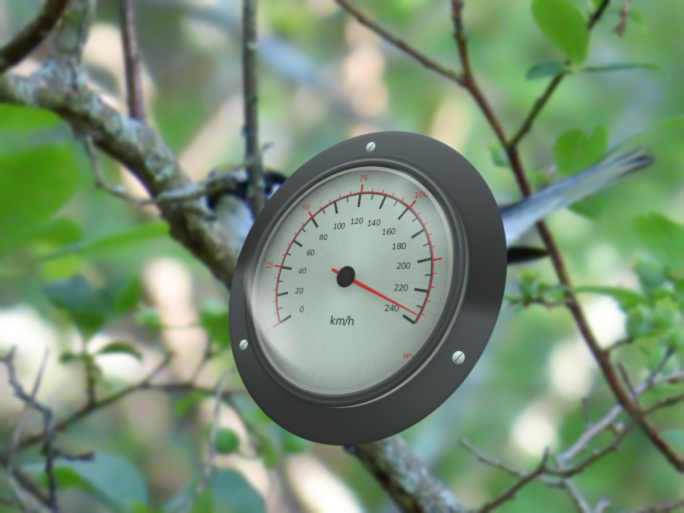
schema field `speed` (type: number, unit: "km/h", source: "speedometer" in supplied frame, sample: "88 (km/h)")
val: 235 (km/h)
